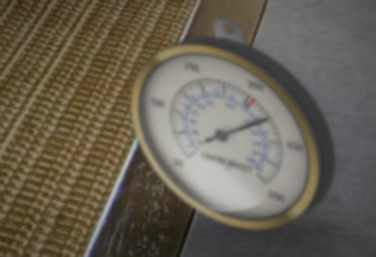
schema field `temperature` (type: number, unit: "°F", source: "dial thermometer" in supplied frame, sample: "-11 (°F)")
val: 400 (°F)
